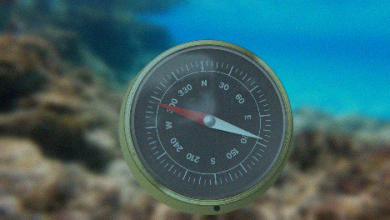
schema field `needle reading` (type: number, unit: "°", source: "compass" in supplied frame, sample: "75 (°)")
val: 295 (°)
